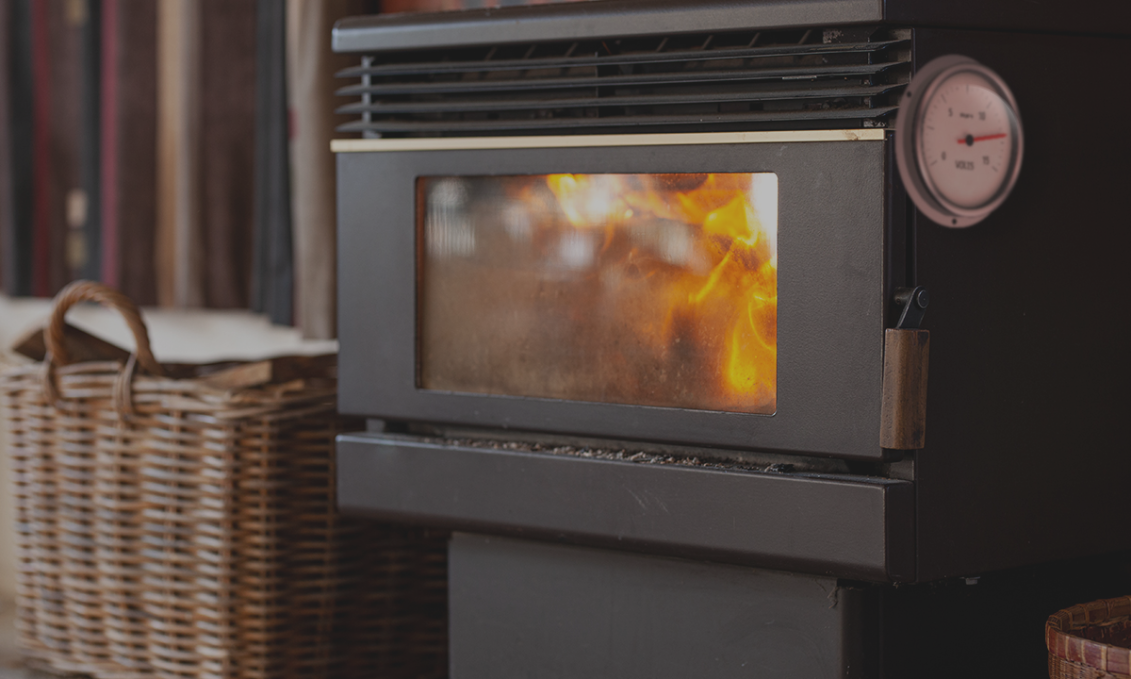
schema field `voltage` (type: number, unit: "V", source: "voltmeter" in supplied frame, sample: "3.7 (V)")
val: 12.5 (V)
